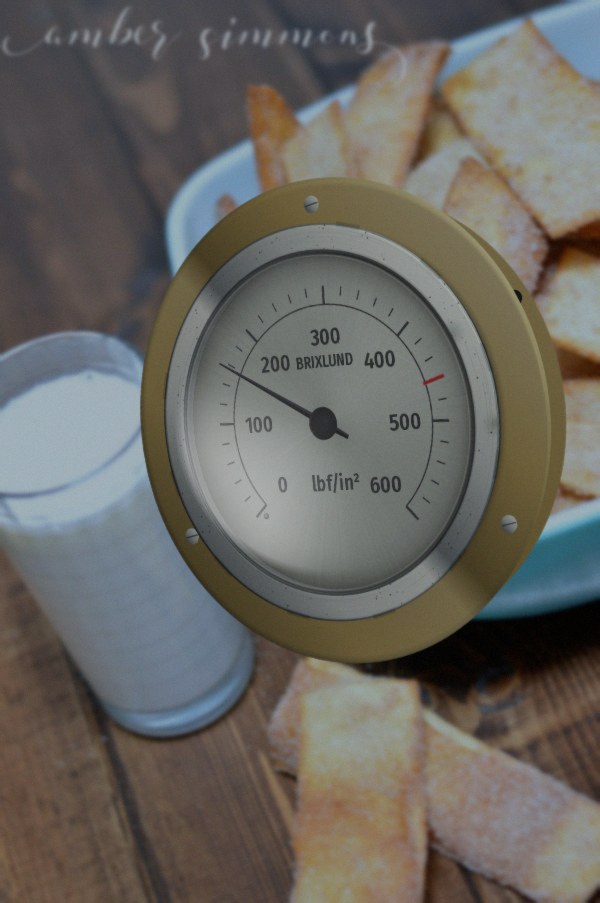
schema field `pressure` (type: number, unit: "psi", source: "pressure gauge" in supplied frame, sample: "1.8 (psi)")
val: 160 (psi)
